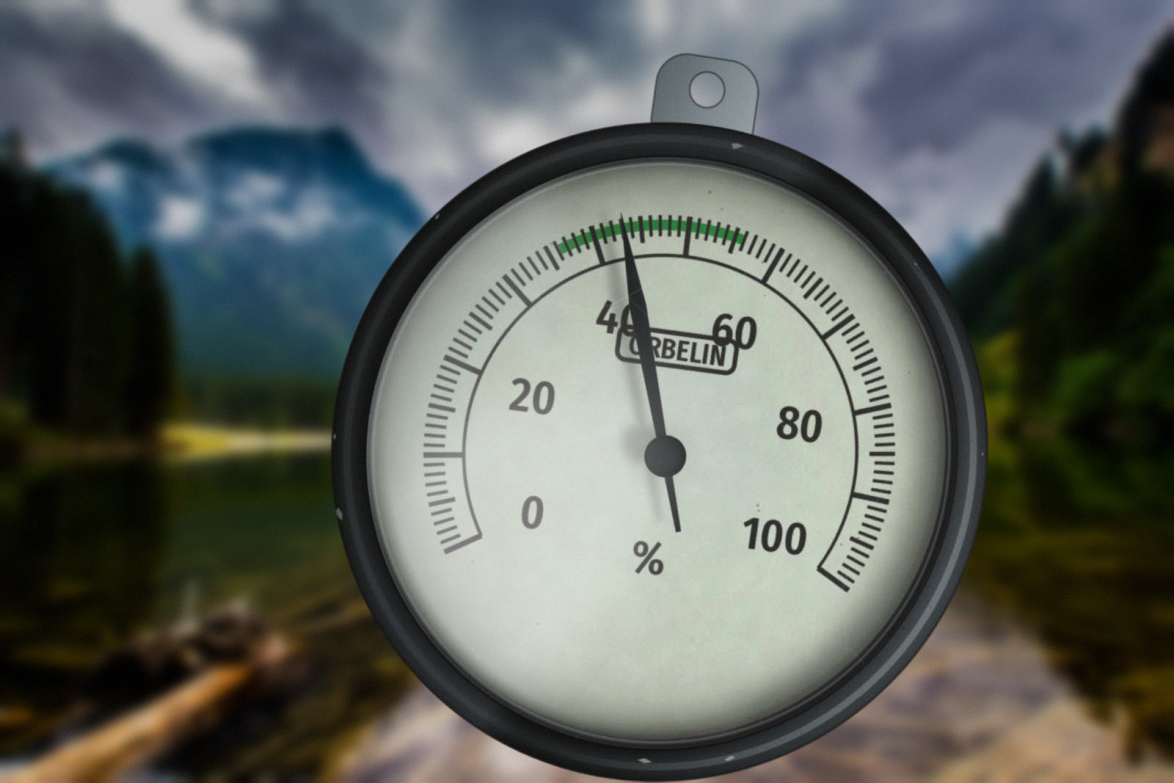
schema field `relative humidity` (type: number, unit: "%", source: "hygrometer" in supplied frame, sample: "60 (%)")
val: 43 (%)
